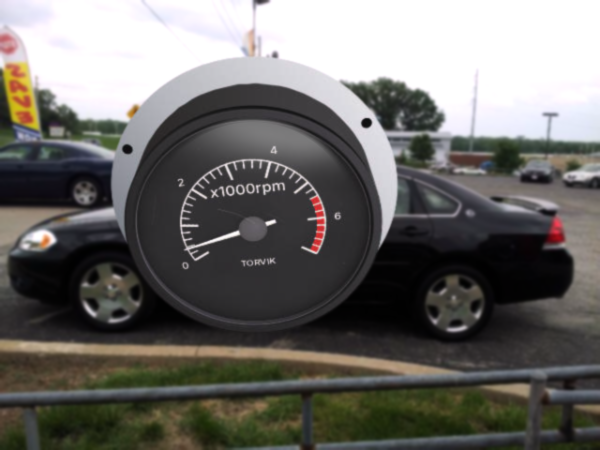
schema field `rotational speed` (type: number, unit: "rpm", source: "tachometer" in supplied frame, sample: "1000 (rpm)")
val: 400 (rpm)
